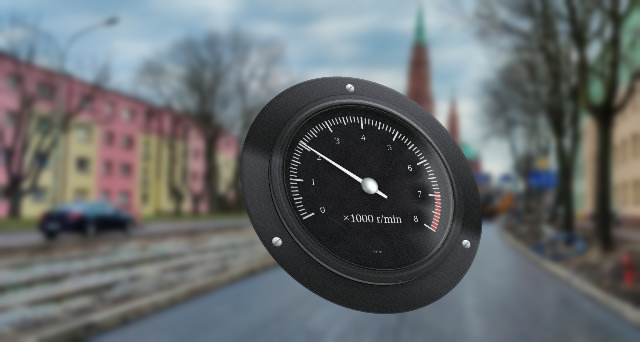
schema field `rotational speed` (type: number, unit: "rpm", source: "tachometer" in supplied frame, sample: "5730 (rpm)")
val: 2000 (rpm)
